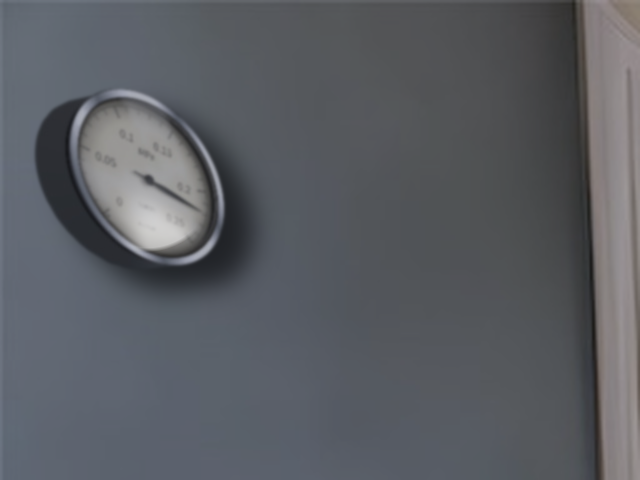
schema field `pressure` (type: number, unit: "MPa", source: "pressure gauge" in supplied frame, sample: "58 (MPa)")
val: 0.22 (MPa)
